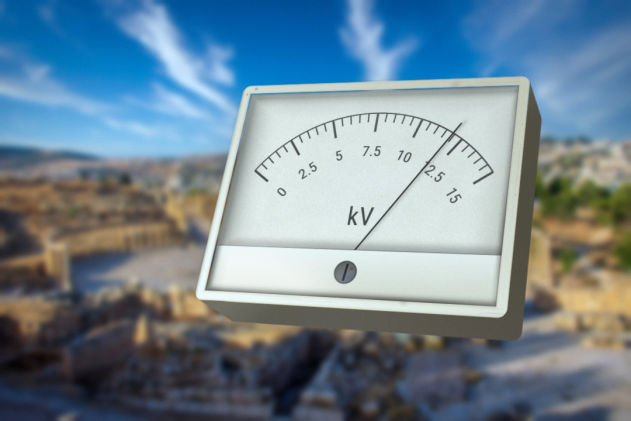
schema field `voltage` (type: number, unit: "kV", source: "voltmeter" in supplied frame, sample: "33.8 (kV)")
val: 12 (kV)
